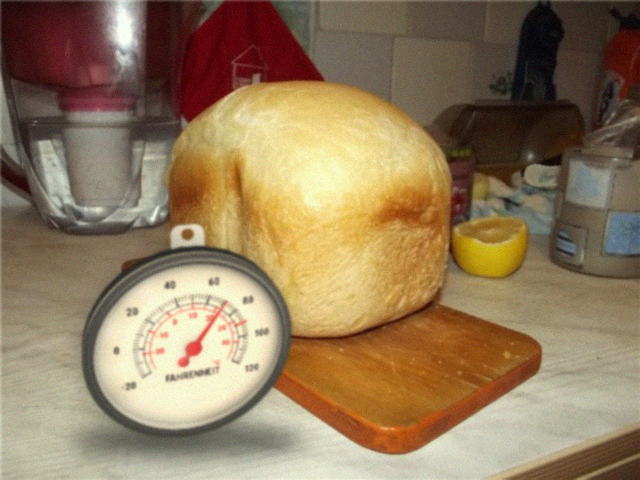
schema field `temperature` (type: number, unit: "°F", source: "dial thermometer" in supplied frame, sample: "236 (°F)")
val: 70 (°F)
